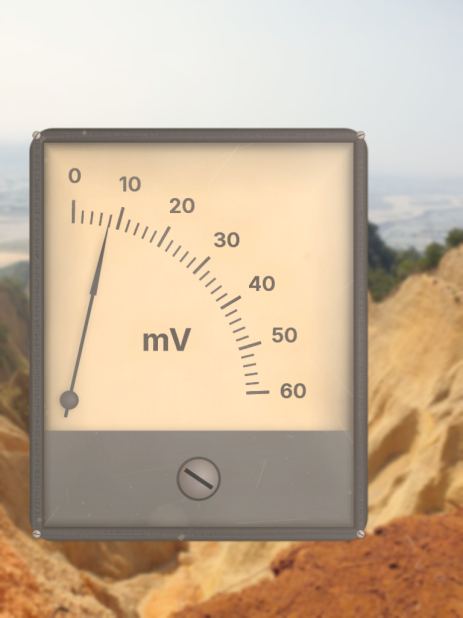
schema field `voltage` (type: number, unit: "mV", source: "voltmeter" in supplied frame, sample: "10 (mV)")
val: 8 (mV)
